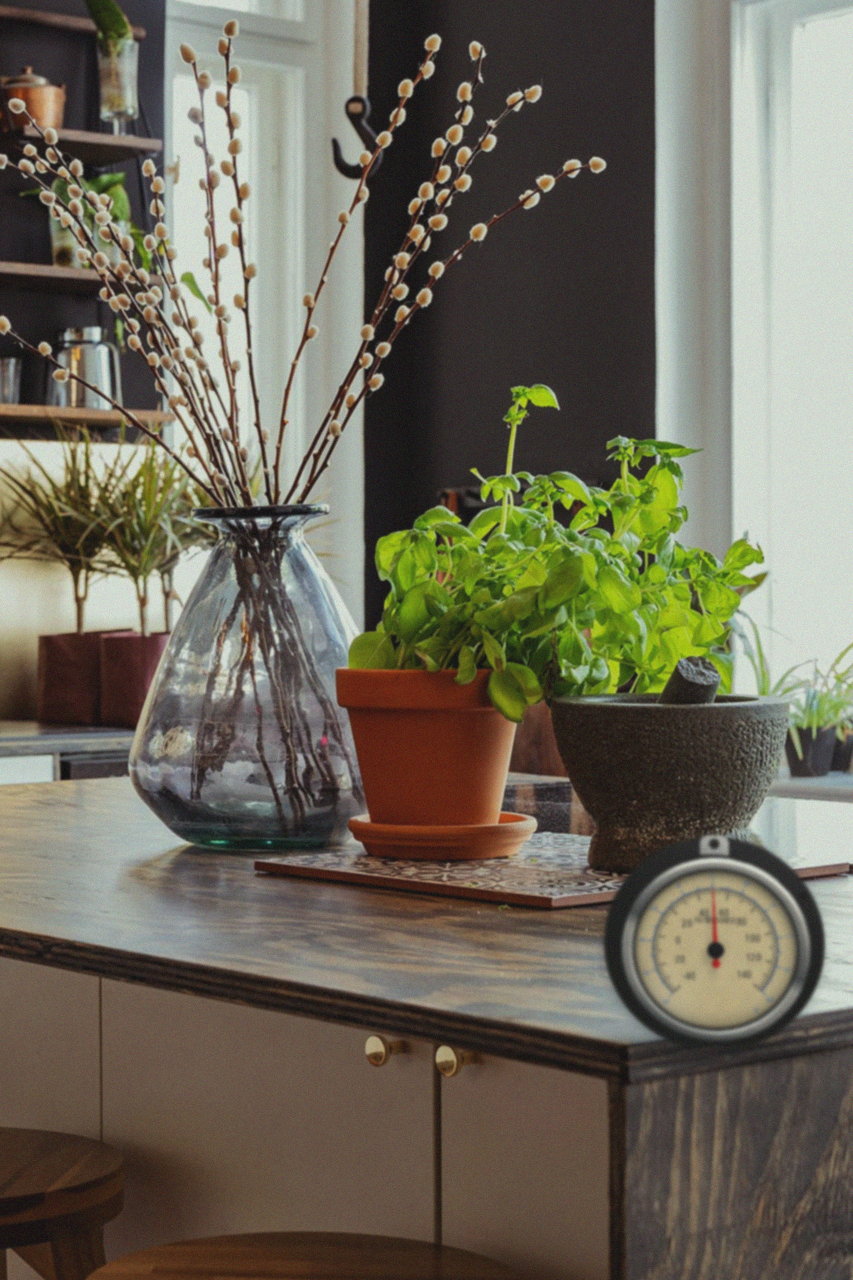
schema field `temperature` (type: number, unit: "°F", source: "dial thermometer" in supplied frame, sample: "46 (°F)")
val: 50 (°F)
